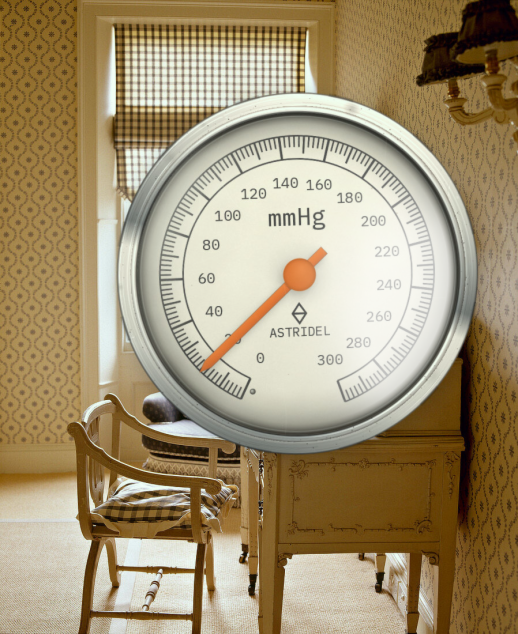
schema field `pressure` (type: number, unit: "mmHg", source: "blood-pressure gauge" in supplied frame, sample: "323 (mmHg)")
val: 20 (mmHg)
